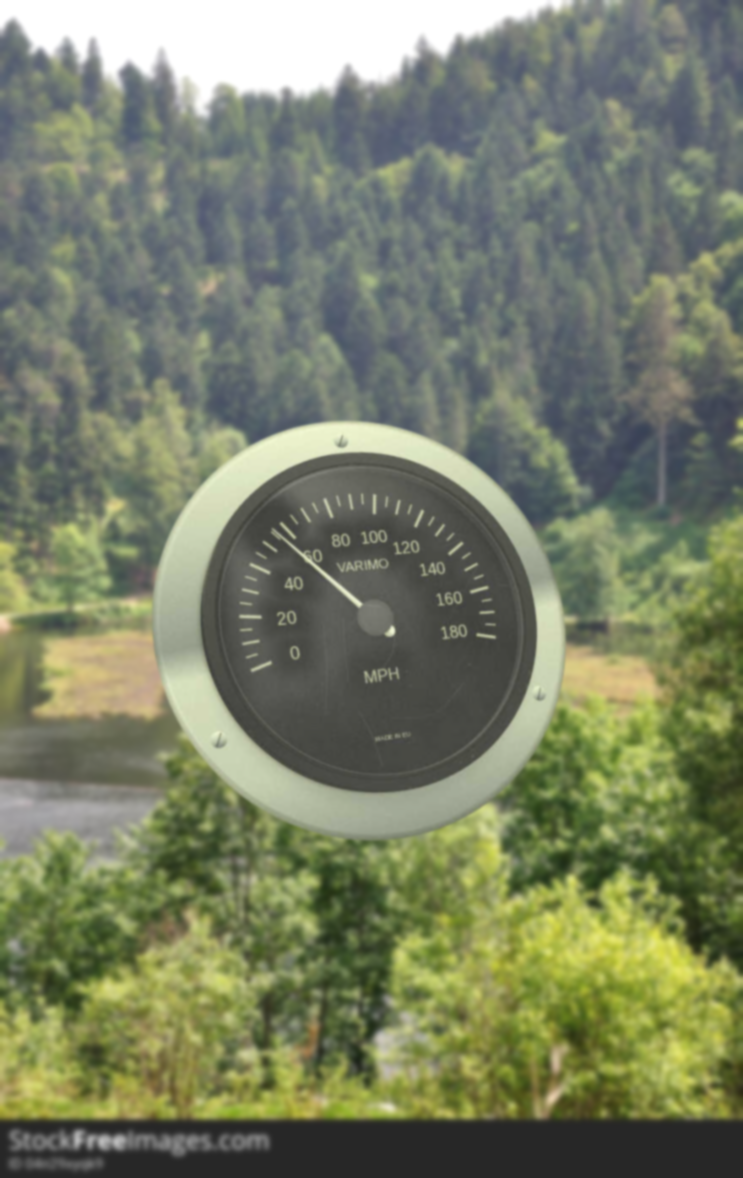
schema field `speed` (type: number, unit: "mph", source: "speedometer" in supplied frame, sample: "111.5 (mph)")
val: 55 (mph)
